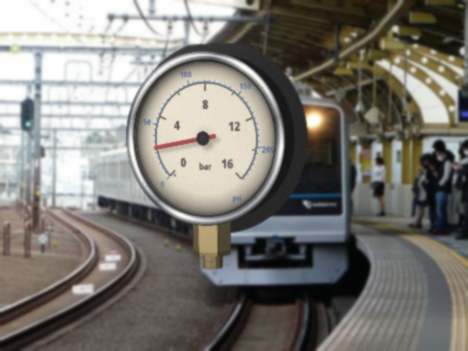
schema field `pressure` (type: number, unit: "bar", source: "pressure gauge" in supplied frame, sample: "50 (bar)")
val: 2 (bar)
